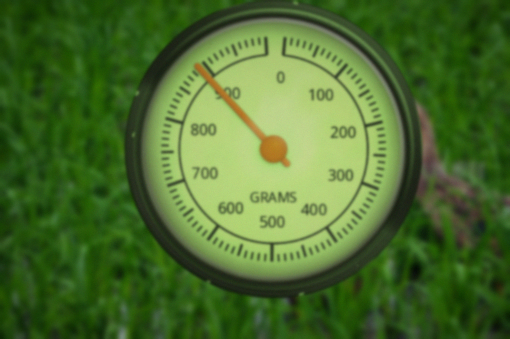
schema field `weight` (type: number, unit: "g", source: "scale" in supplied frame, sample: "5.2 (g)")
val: 890 (g)
